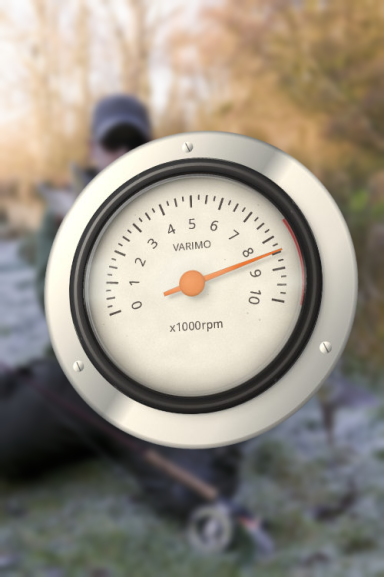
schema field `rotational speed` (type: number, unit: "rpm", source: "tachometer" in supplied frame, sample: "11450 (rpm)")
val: 8500 (rpm)
